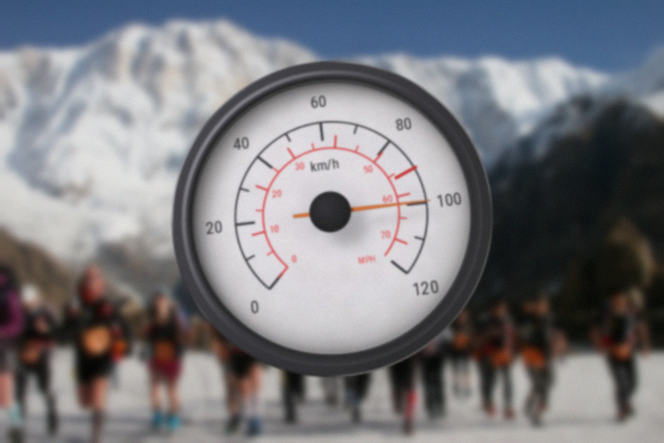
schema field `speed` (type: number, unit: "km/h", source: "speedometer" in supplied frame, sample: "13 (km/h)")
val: 100 (km/h)
